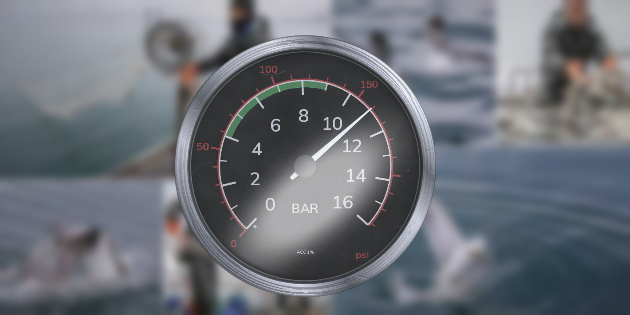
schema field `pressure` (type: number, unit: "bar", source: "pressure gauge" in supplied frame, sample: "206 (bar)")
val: 11 (bar)
